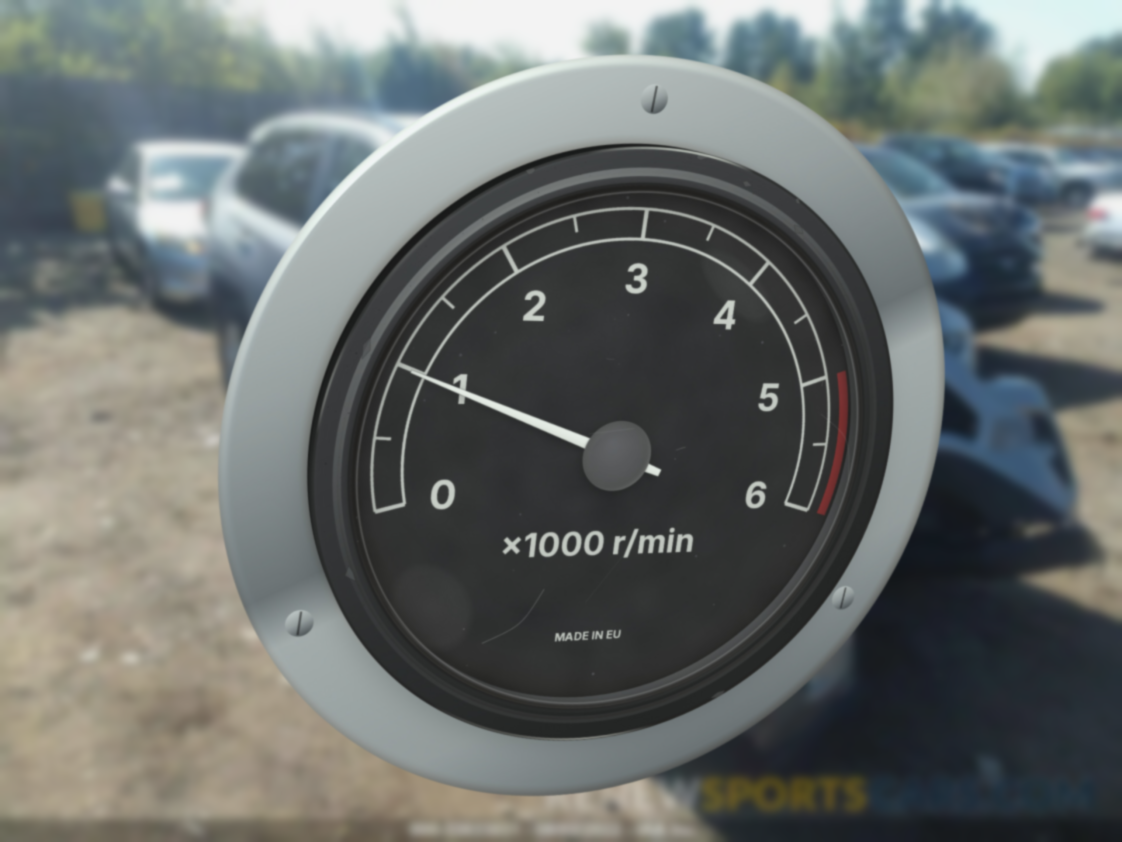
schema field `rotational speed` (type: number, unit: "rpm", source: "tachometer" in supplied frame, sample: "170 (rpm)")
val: 1000 (rpm)
